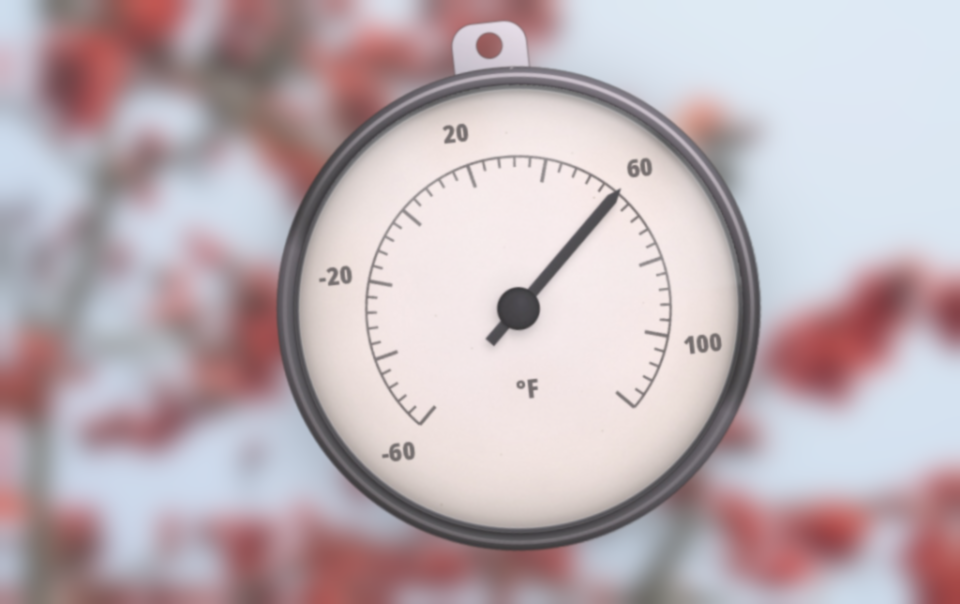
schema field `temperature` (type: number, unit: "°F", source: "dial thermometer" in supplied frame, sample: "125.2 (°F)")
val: 60 (°F)
